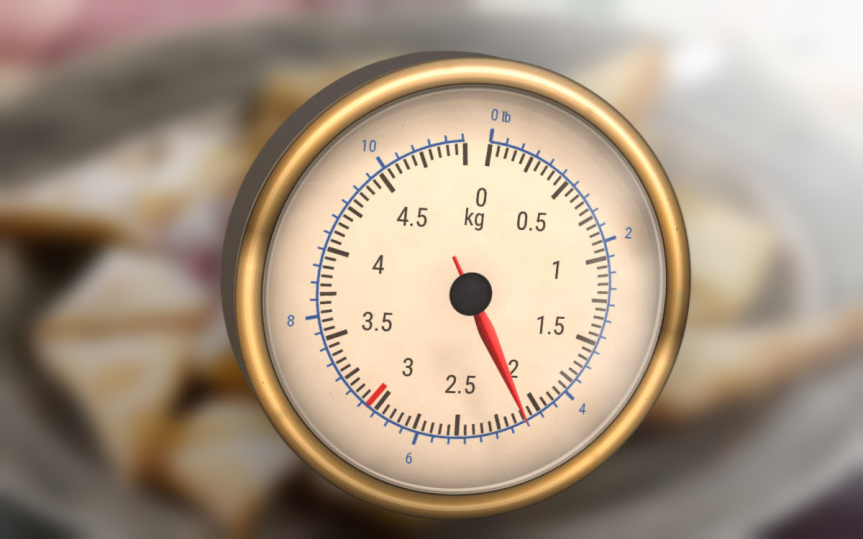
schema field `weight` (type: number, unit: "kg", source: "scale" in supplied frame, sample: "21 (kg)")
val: 2.1 (kg)
